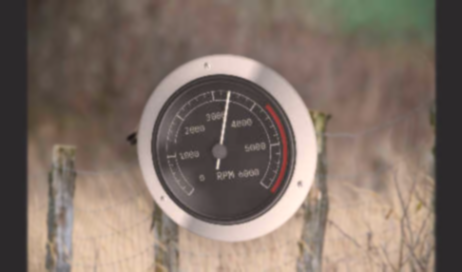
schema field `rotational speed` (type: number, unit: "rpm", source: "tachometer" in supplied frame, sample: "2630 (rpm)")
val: 3400 (rpm)
